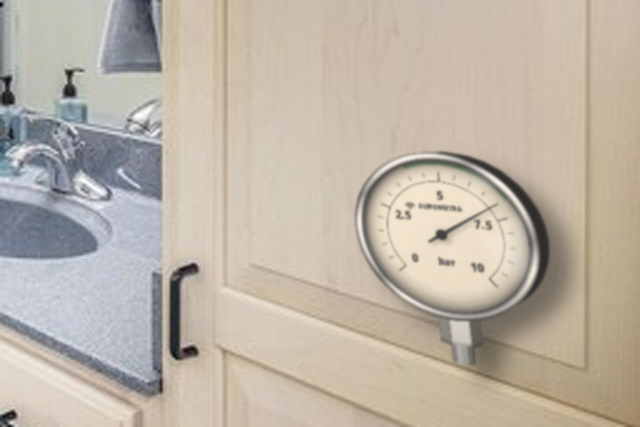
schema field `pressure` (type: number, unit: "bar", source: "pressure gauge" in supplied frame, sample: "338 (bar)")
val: 7 (bar)
